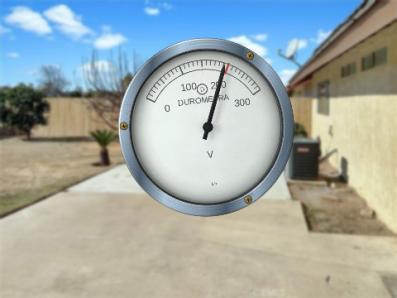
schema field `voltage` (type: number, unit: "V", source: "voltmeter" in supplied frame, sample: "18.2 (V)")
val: 200 (V)
